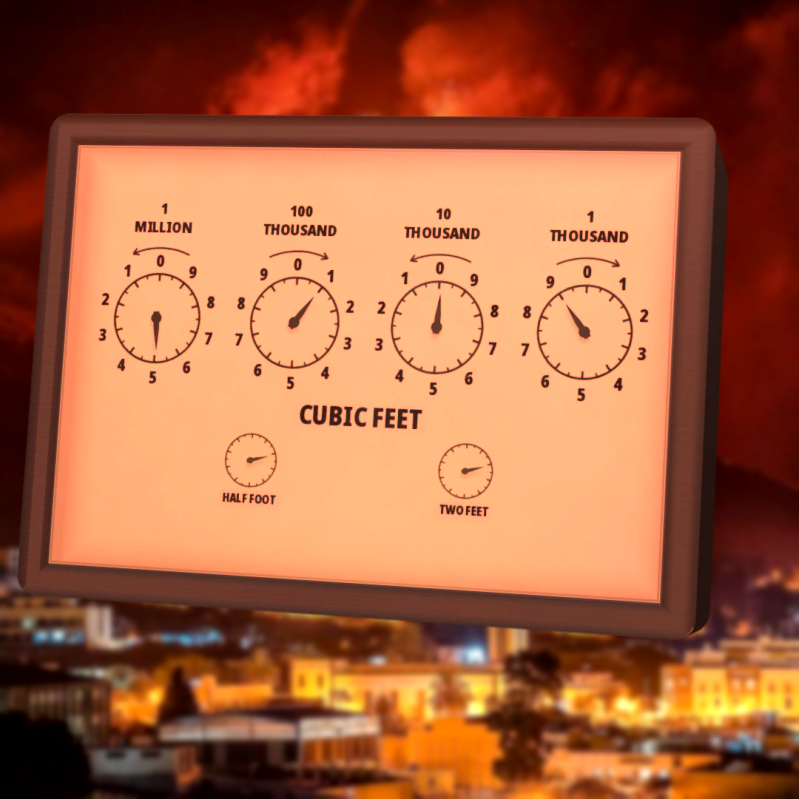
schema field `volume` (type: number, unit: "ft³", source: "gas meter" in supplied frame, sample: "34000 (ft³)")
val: 509900 (ft³)
